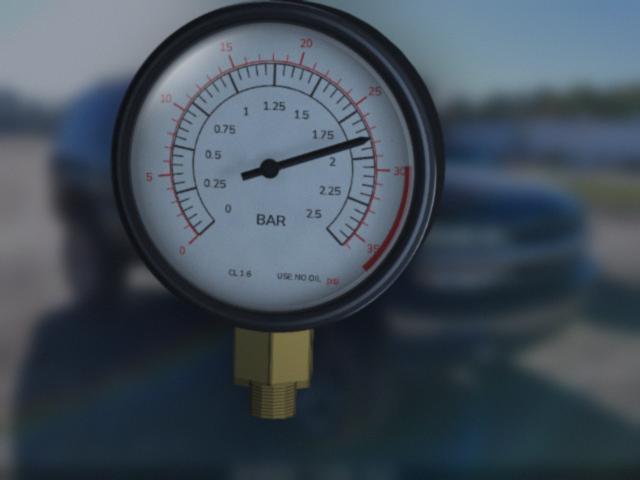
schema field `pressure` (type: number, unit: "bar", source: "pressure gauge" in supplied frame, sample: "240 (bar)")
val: 1.9 (bar)
